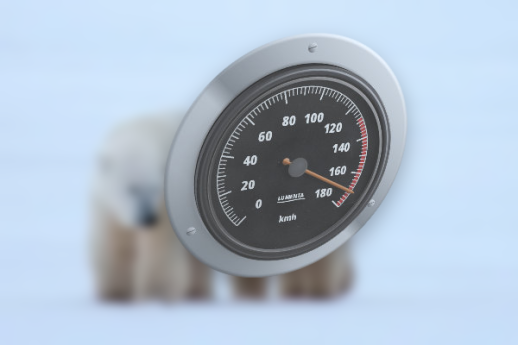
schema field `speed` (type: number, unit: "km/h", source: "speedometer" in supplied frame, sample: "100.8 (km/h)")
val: 170 (km/h)
